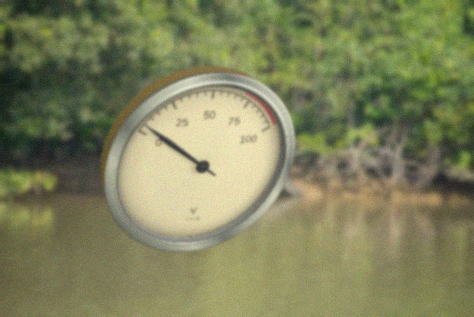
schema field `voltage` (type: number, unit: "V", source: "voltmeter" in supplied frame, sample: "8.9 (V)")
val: 5 (V)
